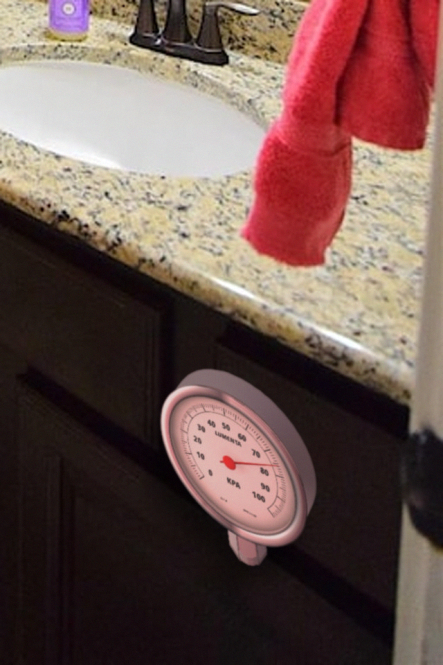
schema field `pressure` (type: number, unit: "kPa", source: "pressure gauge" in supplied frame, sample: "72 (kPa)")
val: 75 (kPa)
